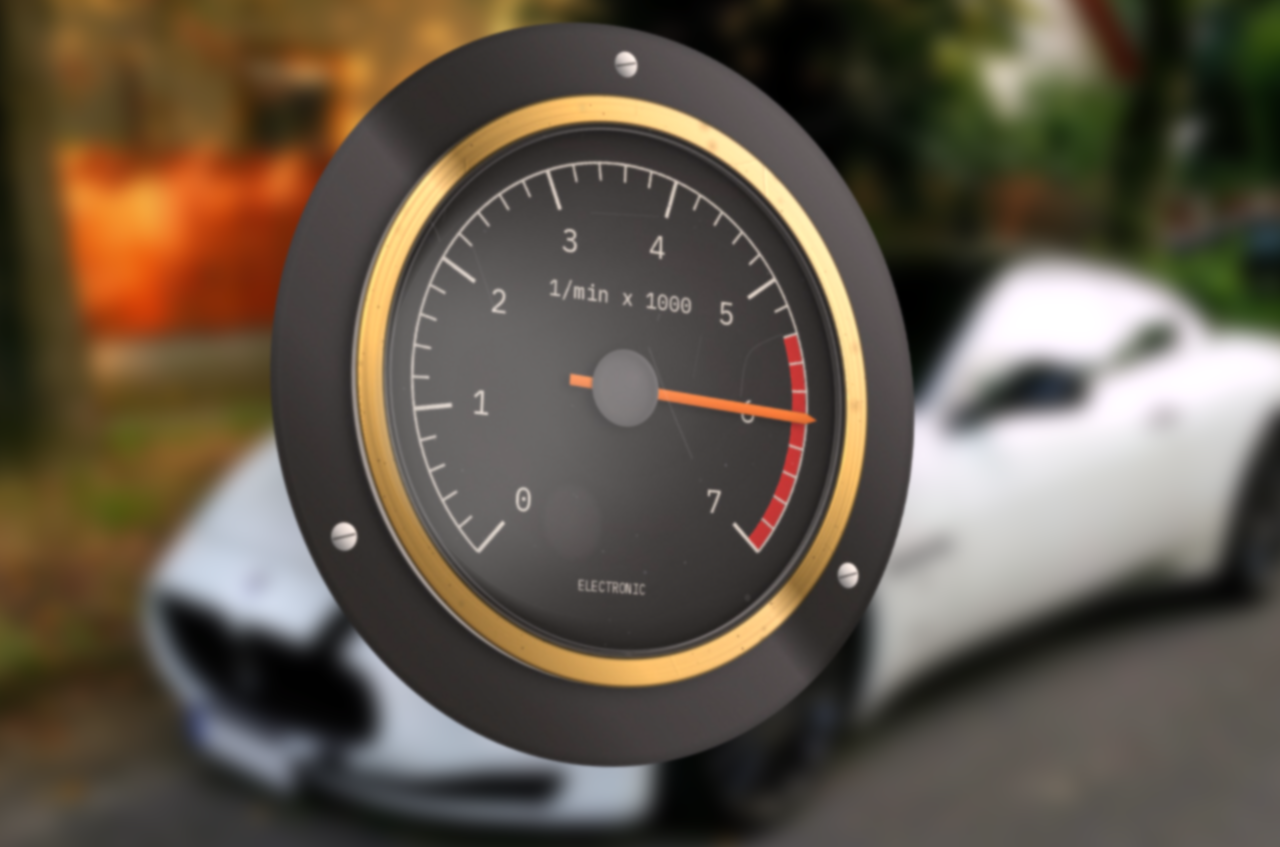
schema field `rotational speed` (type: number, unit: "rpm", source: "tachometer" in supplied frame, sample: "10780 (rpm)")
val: 6000 (rpm)
